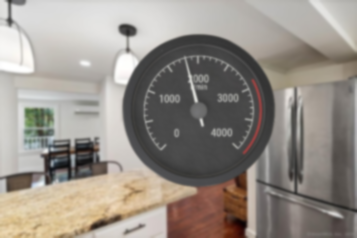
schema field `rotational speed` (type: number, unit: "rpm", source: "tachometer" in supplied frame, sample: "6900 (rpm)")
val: 1800 (rpm)
